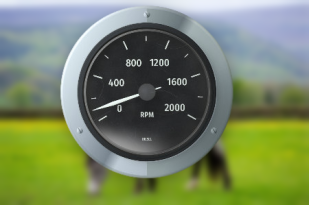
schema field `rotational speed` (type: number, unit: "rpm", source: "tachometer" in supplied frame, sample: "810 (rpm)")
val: 100 (rpm)
